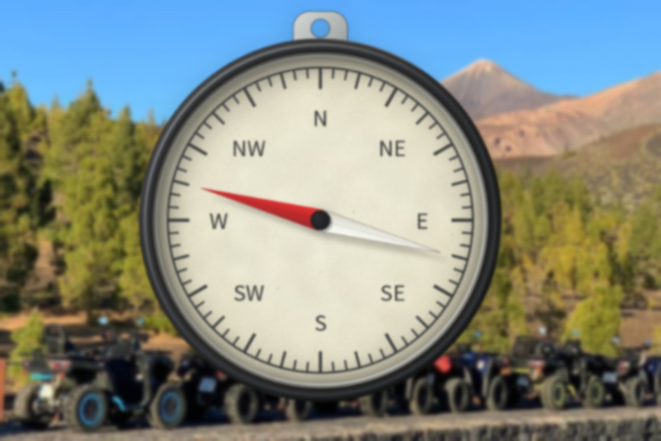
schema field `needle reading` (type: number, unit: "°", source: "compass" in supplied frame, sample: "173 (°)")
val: 285 (°)
